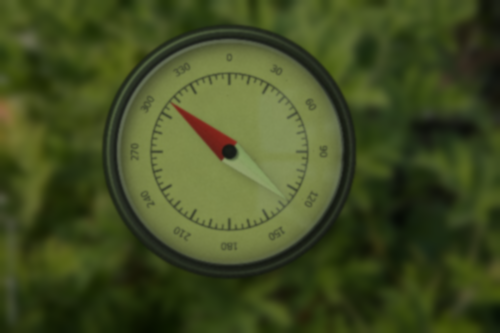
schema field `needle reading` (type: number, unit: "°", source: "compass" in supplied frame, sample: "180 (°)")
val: 310 (°)
